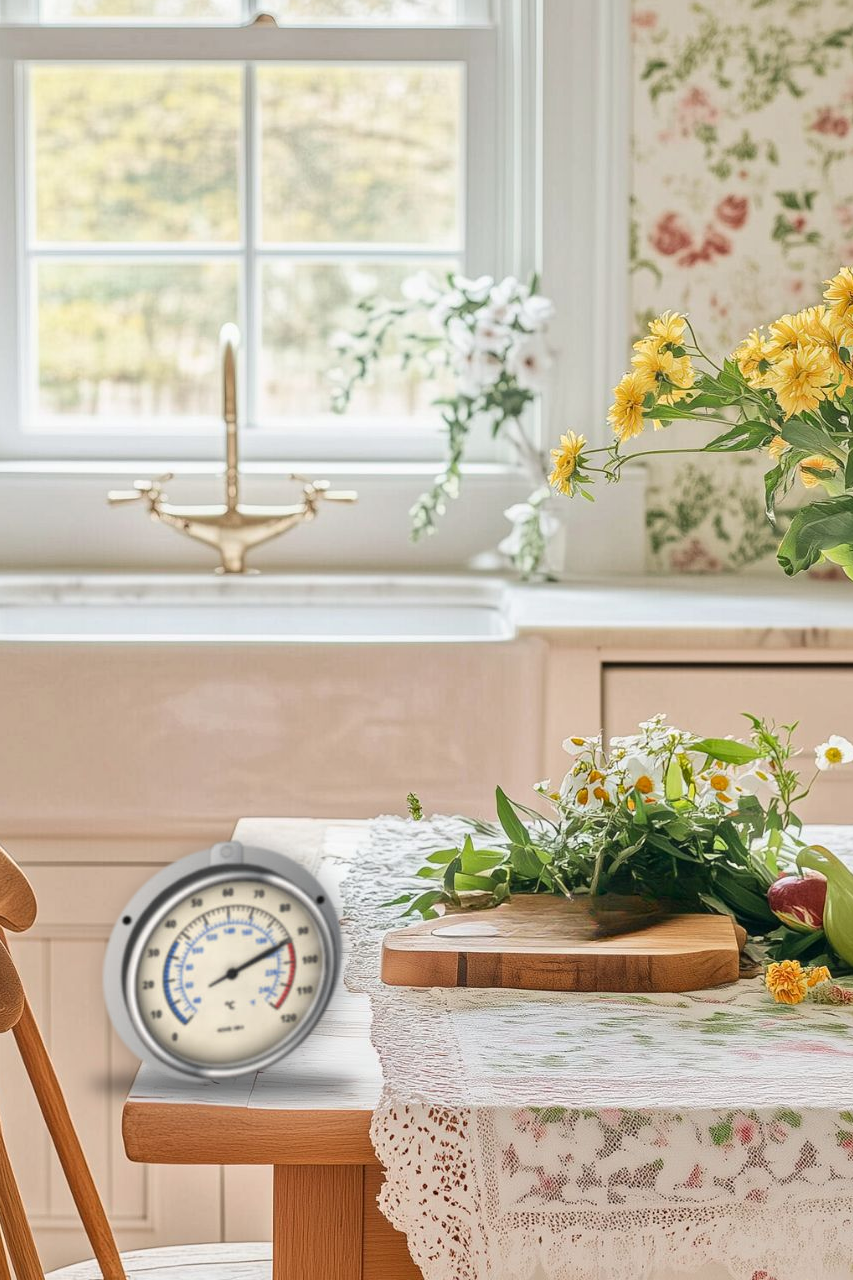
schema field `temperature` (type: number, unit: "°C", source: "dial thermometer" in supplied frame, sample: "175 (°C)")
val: 90 (°C)
